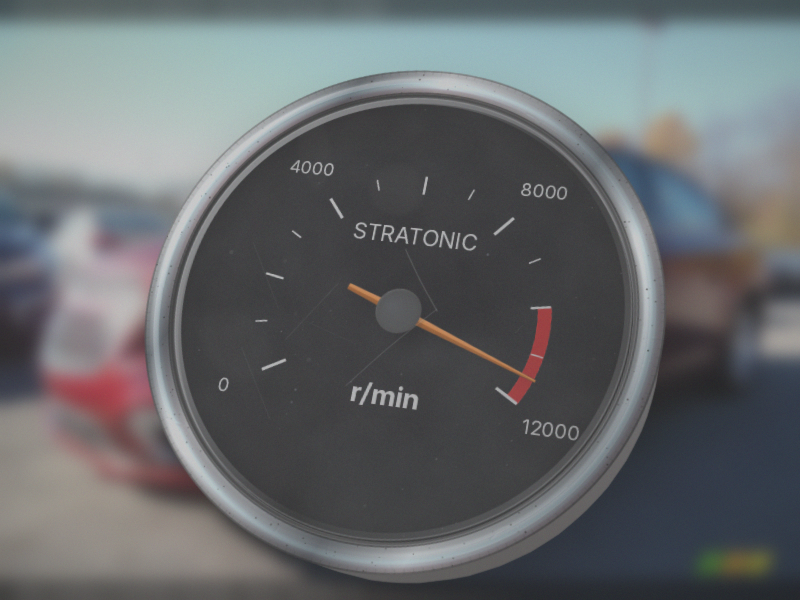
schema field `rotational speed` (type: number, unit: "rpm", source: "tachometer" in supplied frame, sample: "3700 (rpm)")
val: 11500 (rpm)
